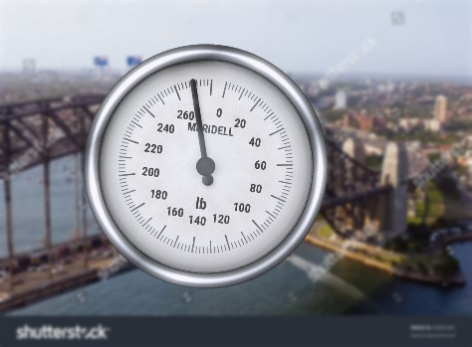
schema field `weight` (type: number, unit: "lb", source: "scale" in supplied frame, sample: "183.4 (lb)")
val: 270 (lb)
